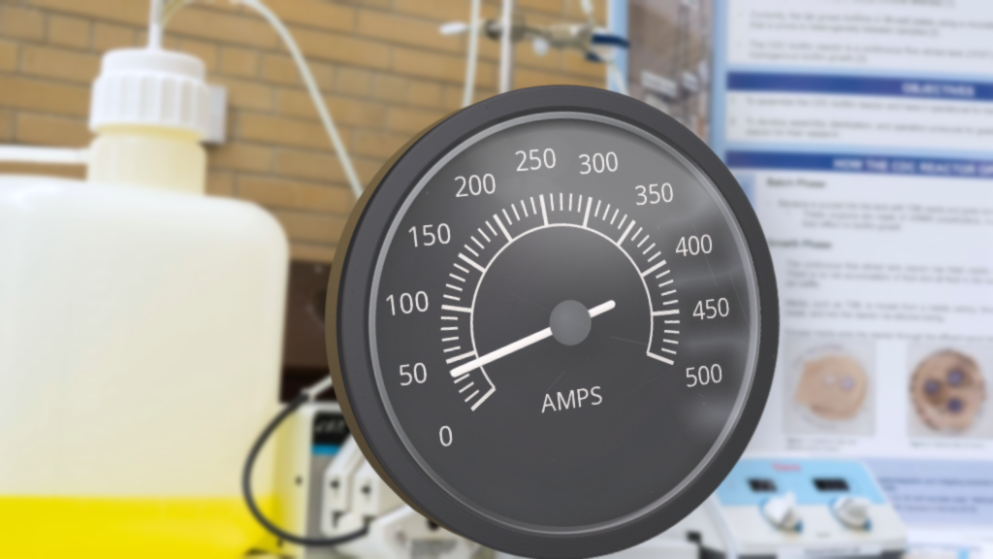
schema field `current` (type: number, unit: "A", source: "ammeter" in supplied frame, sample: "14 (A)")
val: 40 (A)
